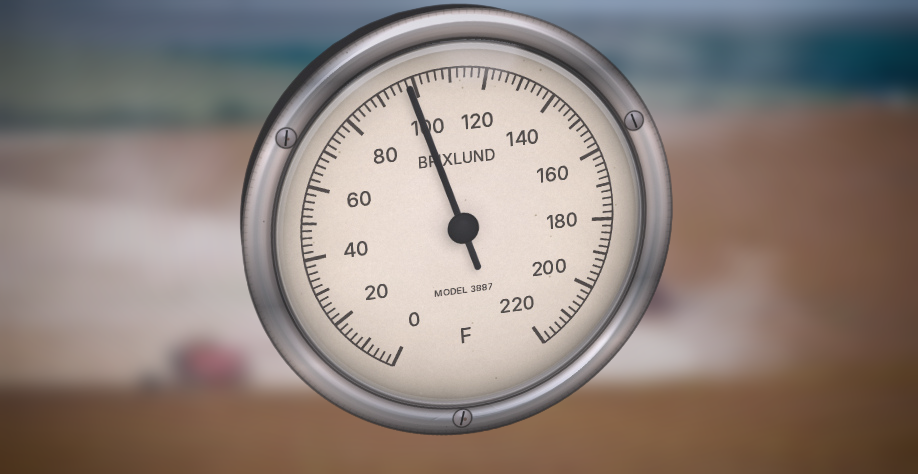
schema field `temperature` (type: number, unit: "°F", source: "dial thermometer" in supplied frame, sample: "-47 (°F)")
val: 98 (°F)
